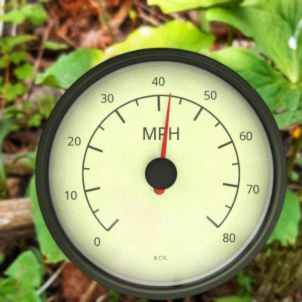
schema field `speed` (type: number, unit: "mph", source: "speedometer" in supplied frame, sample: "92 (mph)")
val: 42.5 (mph)
